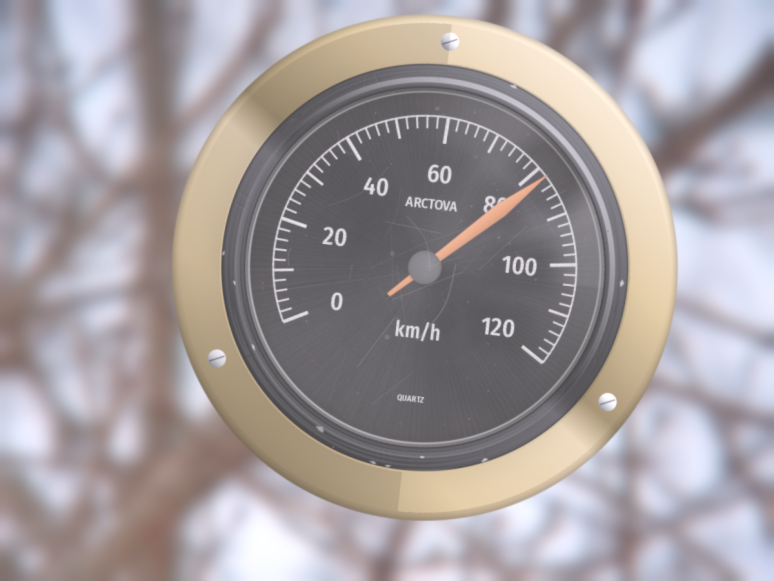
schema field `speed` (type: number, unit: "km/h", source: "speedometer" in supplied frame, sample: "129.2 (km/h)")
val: 82 (km/h)
